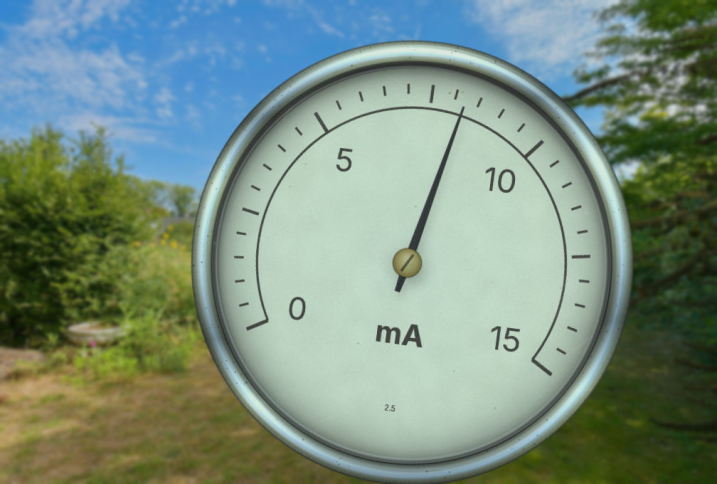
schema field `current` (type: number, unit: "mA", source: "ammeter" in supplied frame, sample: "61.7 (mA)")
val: 8.25 (mA)
